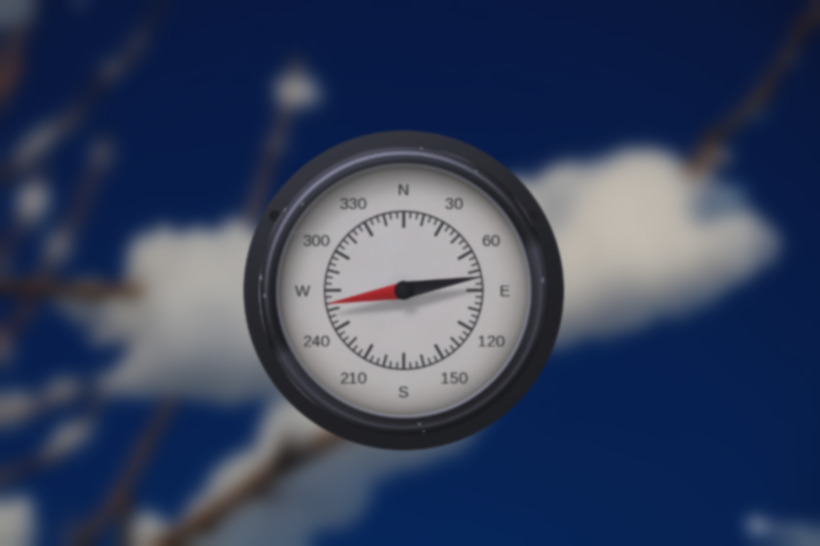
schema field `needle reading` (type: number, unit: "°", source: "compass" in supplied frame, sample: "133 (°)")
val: 260 (°)
